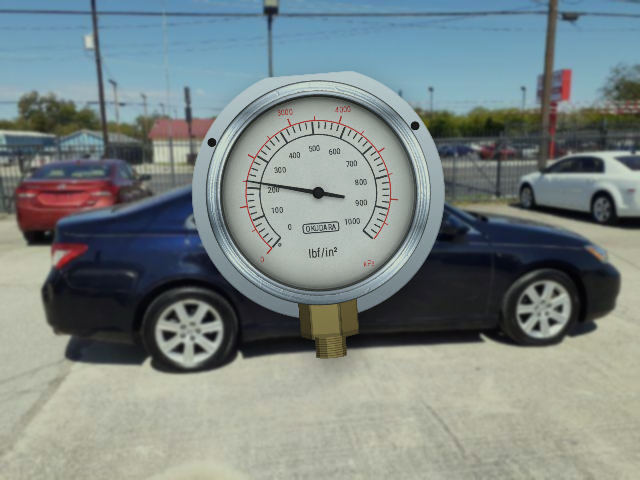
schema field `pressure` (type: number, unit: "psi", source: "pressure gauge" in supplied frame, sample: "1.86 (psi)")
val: 220 (psi)
